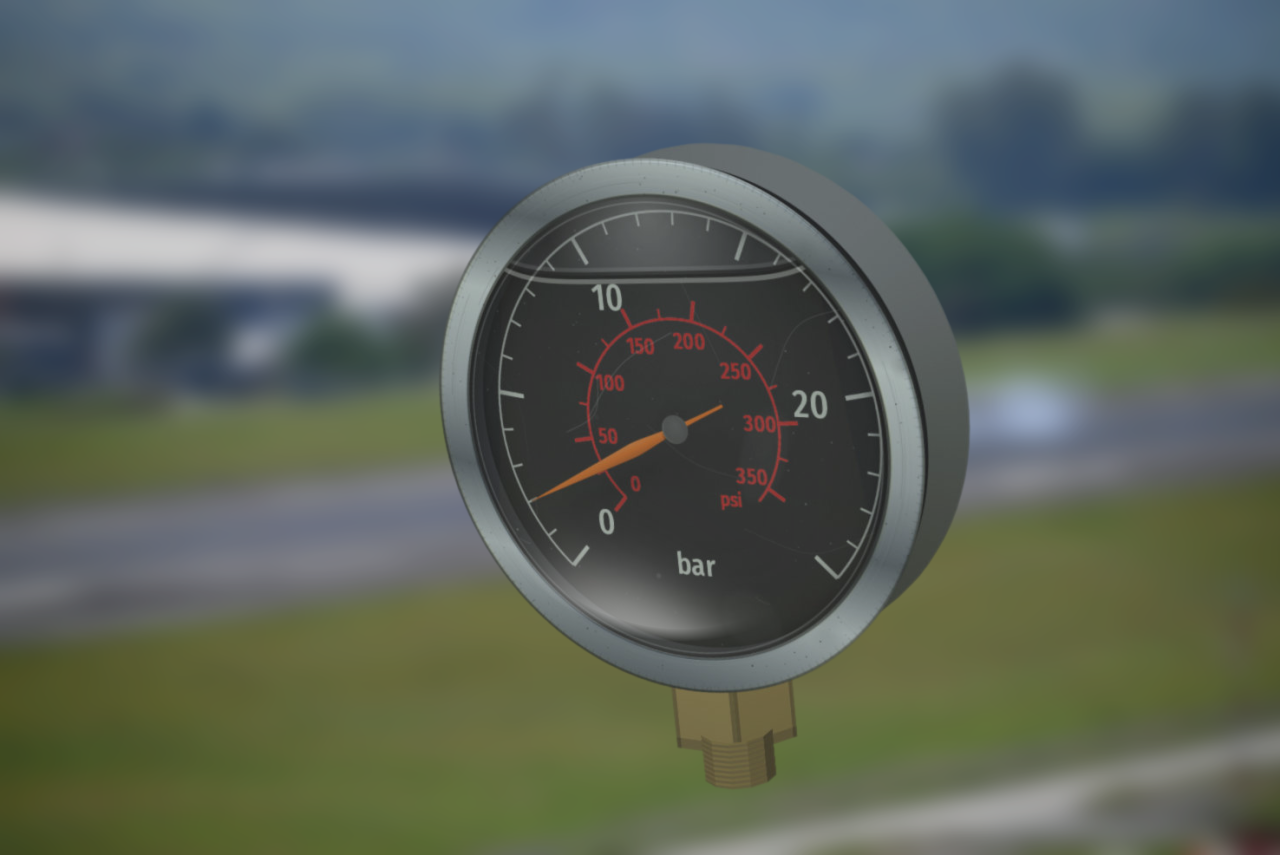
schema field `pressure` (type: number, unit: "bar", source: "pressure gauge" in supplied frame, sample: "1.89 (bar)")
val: 2 (bar)
